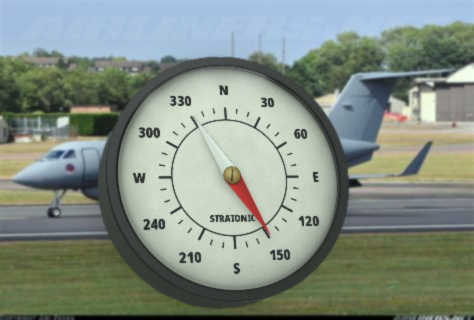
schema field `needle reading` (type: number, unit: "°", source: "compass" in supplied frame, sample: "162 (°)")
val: 150 (°)
